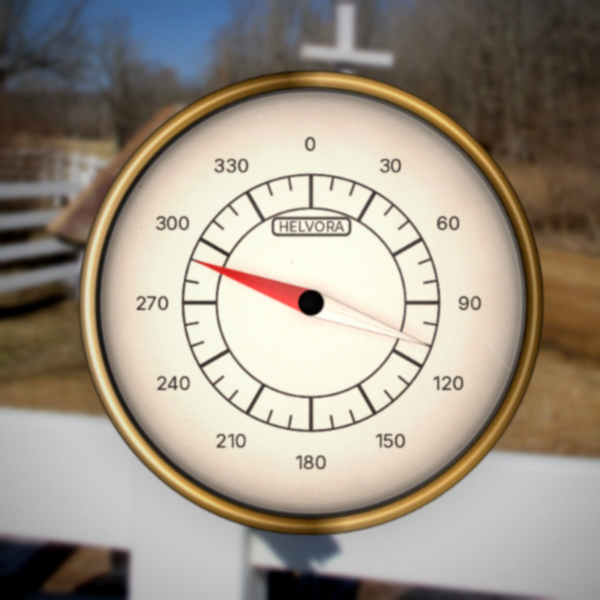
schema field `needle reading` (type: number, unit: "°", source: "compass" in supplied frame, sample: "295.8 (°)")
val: 290 (°)
